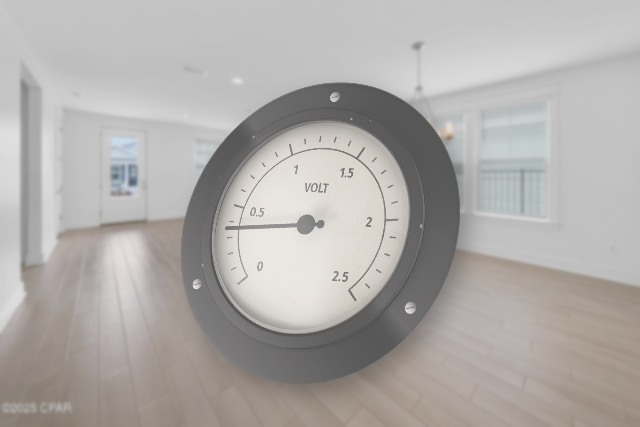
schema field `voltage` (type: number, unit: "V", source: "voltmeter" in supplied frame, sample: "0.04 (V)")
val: 0.35 (V)
